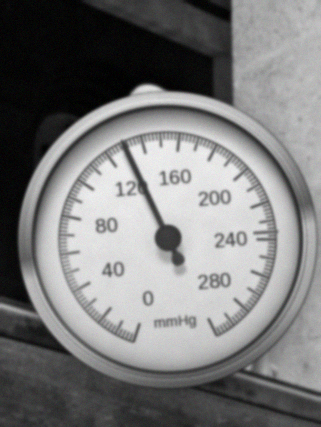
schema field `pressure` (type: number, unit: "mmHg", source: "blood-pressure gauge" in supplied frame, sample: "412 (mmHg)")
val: 130 (mmHg)
